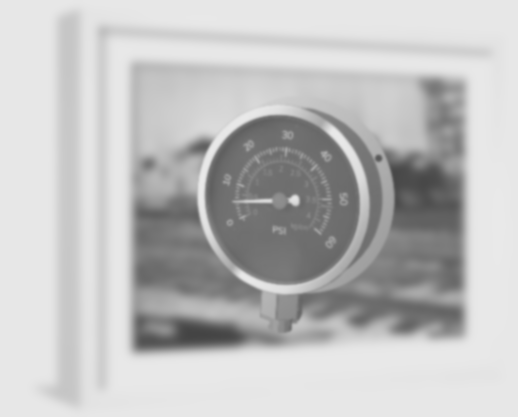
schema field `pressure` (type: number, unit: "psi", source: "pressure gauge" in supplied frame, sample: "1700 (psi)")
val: 5 (psi)
